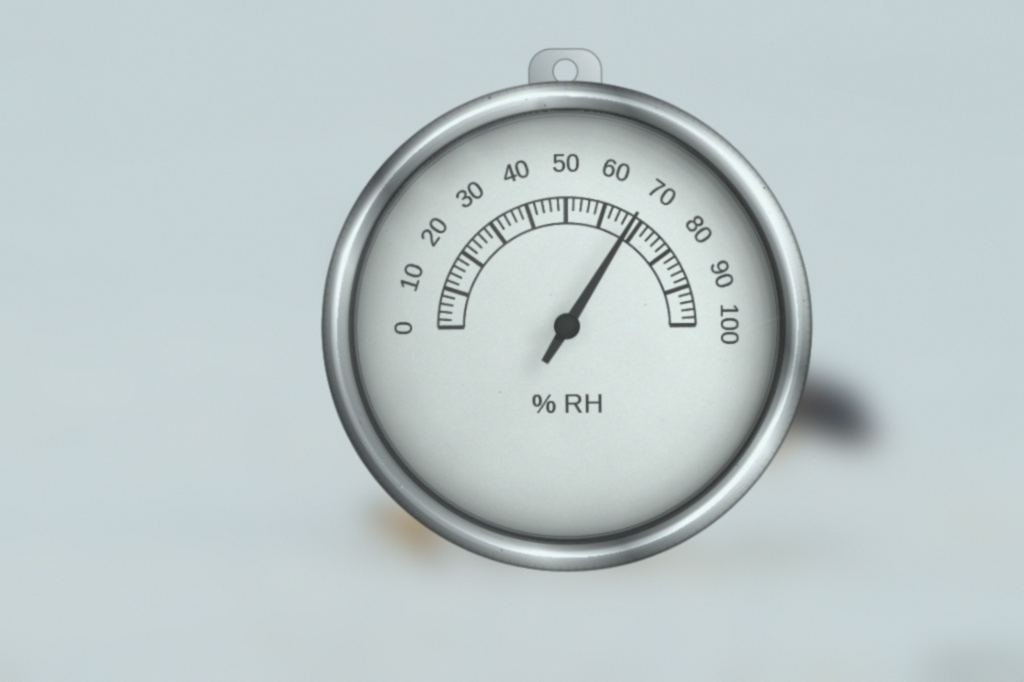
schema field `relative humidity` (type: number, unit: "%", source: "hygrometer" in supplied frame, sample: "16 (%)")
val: 68 (%)
